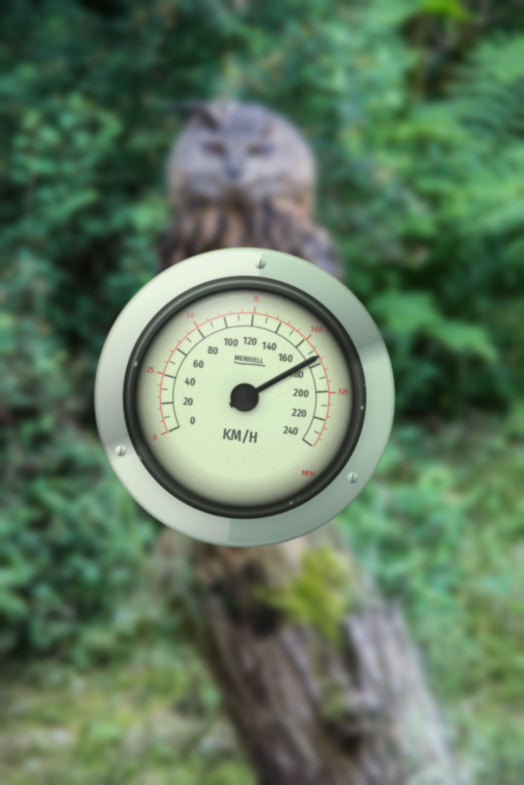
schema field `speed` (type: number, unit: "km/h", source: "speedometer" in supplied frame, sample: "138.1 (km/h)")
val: 175 (km/h)
